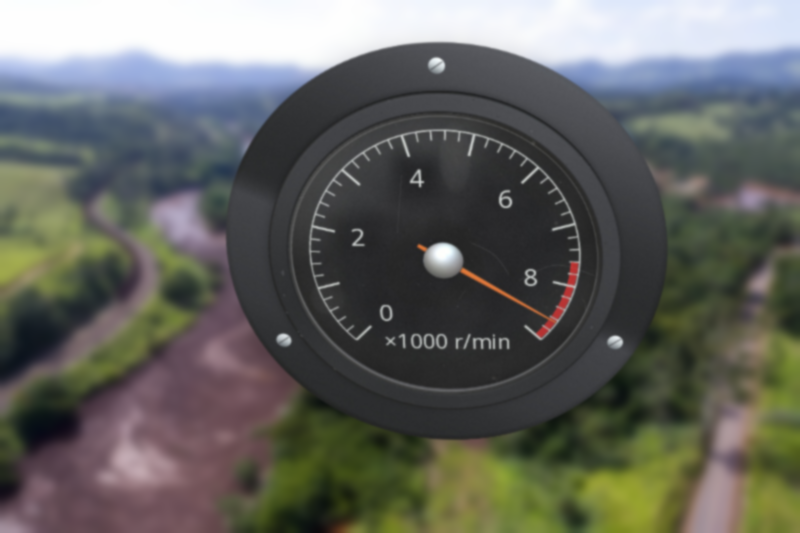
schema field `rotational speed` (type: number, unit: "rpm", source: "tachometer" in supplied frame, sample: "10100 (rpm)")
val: 8600 (rpm)
